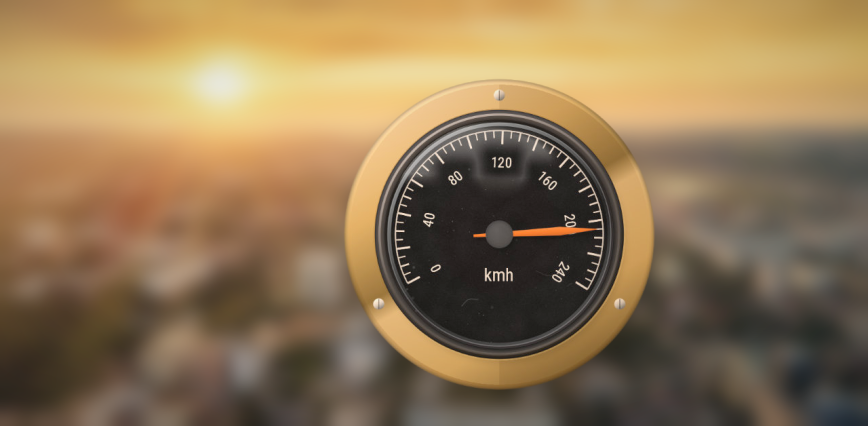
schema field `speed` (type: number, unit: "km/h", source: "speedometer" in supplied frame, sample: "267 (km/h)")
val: 205 (km/h)
